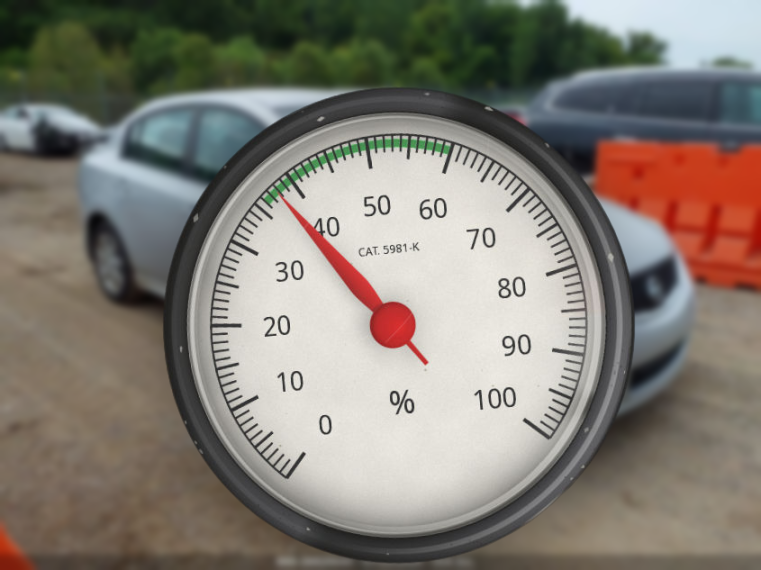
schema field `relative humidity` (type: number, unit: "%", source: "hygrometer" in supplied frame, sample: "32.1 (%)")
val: 38 (%)
